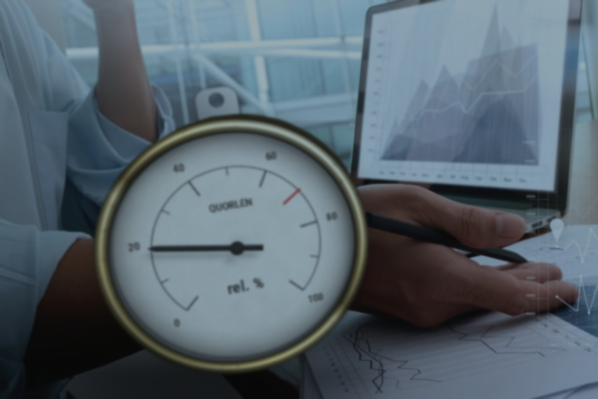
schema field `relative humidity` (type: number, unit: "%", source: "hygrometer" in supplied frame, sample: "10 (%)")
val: 20 (%)
